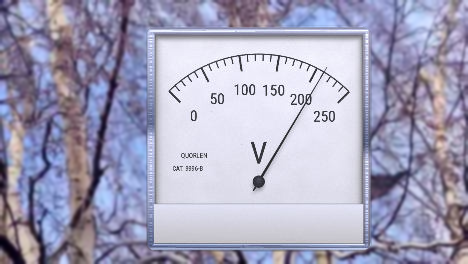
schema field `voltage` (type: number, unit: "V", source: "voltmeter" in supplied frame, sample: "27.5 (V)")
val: 210 (V)
